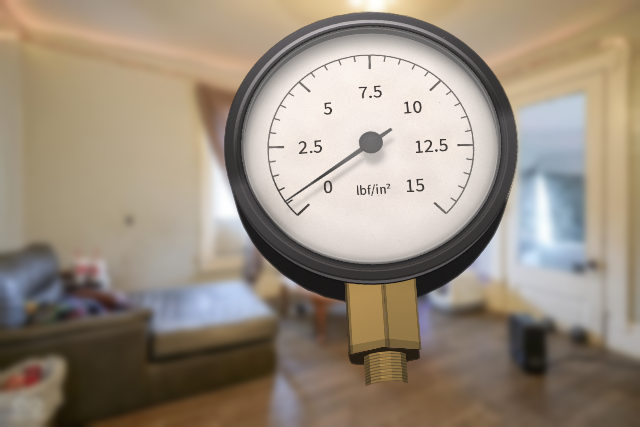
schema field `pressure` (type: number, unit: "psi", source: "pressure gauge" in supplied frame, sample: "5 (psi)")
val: 0.5 (psi)
